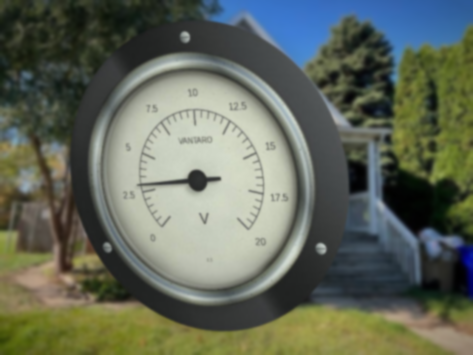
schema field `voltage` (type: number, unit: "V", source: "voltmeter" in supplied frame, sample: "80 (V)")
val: 3 (V)
